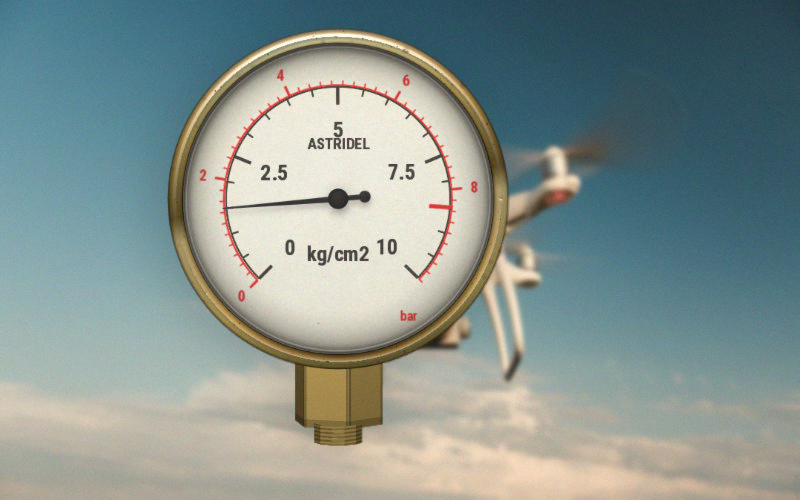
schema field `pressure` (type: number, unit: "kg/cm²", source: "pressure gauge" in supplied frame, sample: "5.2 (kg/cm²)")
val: 1.5 (kg/cm²)
